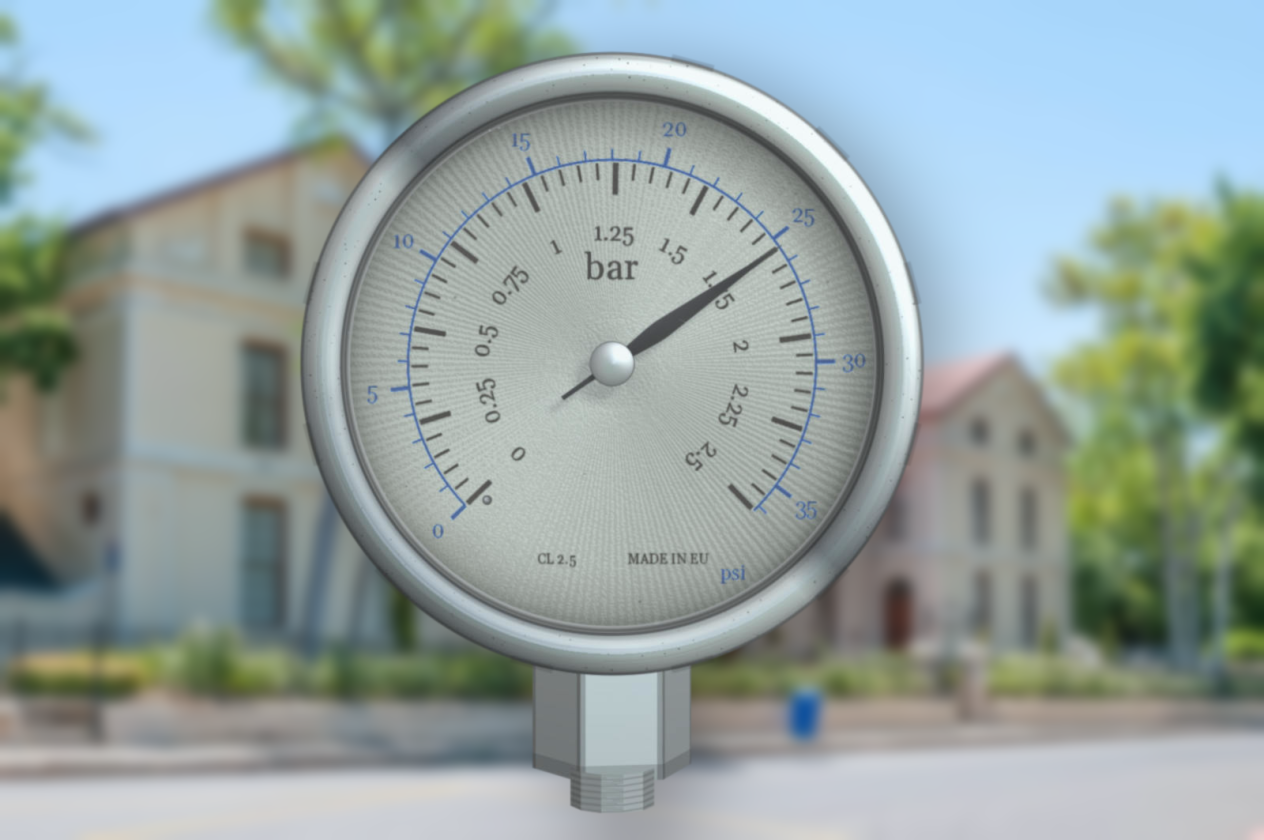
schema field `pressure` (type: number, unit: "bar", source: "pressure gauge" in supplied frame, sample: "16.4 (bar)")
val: 1.75 (bar)
